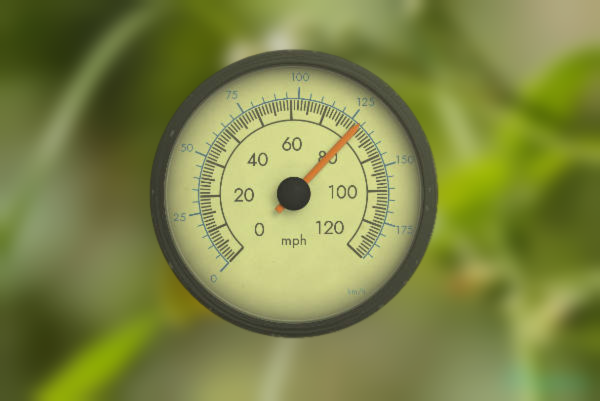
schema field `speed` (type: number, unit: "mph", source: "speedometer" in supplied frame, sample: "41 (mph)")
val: 80 (mph)
